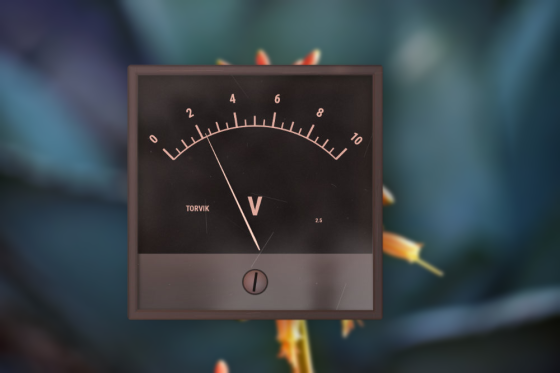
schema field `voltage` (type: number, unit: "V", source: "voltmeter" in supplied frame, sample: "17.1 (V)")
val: 2.25 (V)
